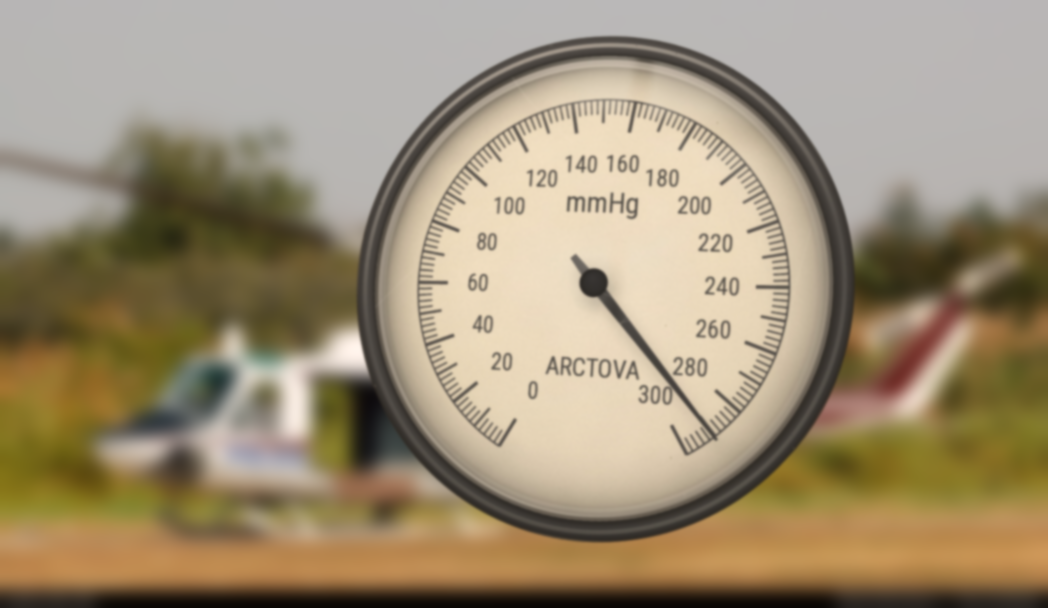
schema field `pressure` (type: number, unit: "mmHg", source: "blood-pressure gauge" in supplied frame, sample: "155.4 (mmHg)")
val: 290 (mmHg)
